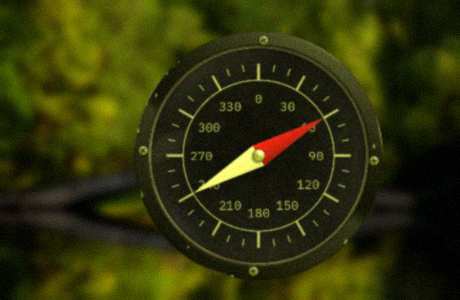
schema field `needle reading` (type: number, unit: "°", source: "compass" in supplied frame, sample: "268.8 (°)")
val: 60 (°)
